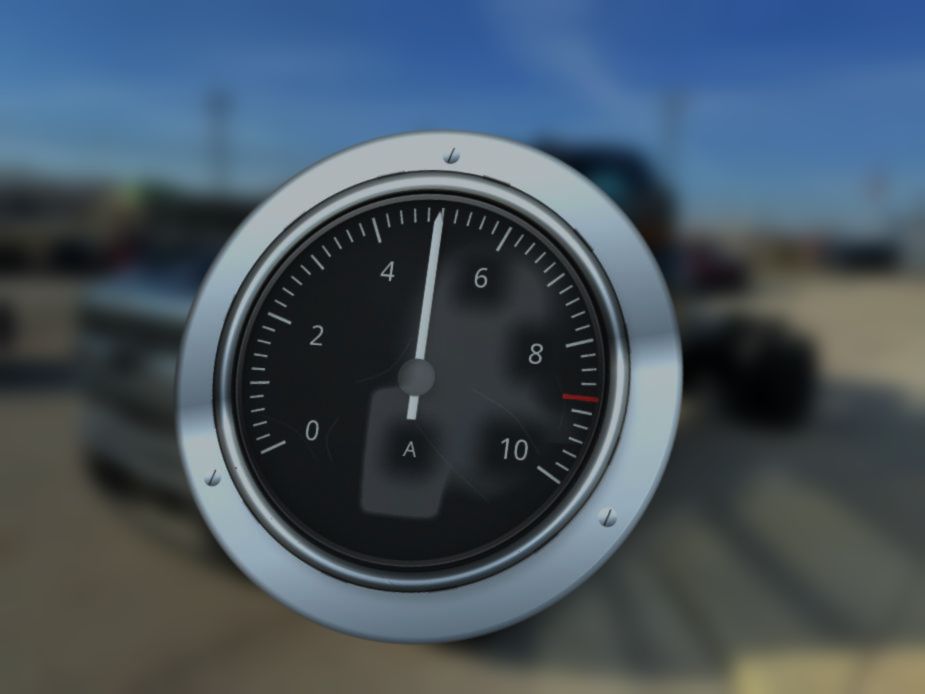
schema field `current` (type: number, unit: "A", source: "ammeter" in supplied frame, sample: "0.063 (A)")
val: 5 (A)
